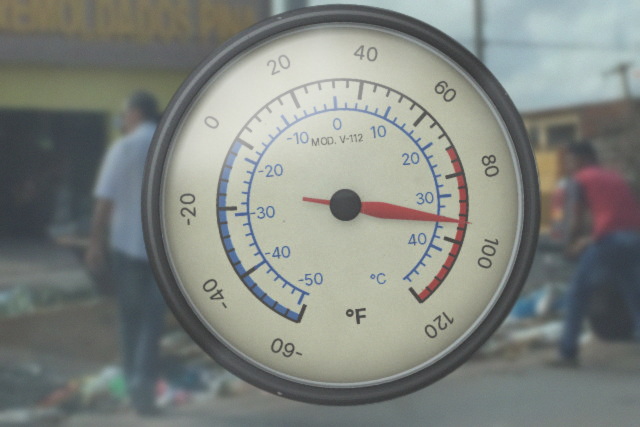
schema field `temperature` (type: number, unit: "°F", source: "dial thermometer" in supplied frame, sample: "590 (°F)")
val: 94 (°F)
